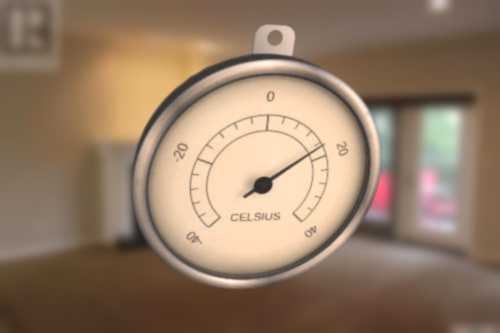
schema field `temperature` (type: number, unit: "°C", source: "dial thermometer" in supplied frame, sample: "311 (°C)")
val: 16 (°C)
